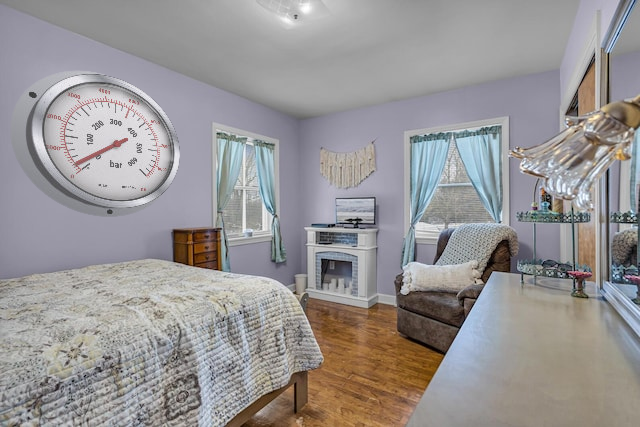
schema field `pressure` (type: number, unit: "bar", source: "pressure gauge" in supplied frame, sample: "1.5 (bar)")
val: 20 (bar)
